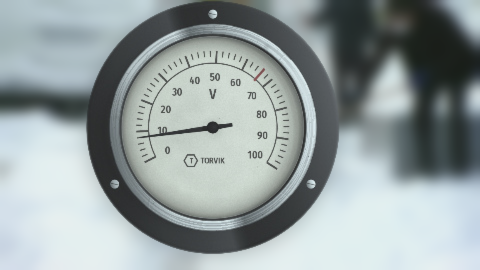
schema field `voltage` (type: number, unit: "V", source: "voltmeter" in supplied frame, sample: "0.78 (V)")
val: 8 (V)
